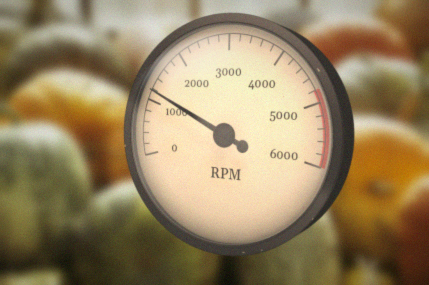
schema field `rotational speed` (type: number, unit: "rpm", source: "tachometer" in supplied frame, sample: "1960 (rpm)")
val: 1200 (rpm)
